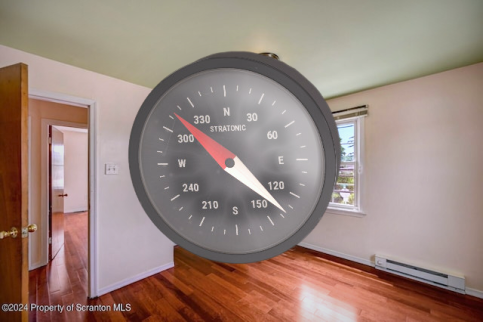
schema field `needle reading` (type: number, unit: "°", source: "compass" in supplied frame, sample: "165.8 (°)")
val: 315 (°)
